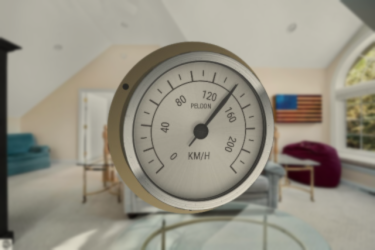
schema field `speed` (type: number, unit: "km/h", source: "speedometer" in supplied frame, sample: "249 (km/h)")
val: 140 (km/h)
